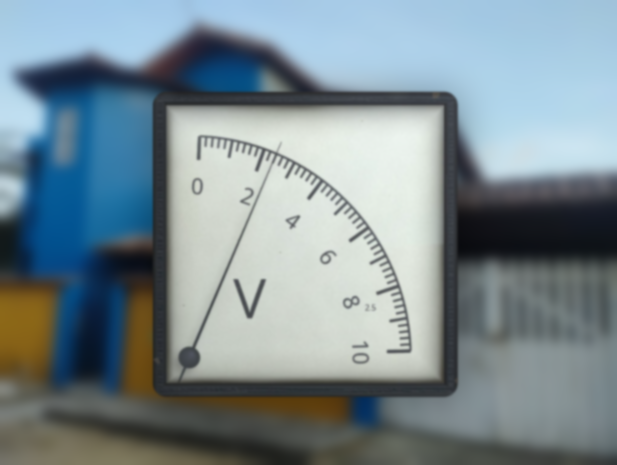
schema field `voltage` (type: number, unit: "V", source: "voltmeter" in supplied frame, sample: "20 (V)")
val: 2.4 (V)
